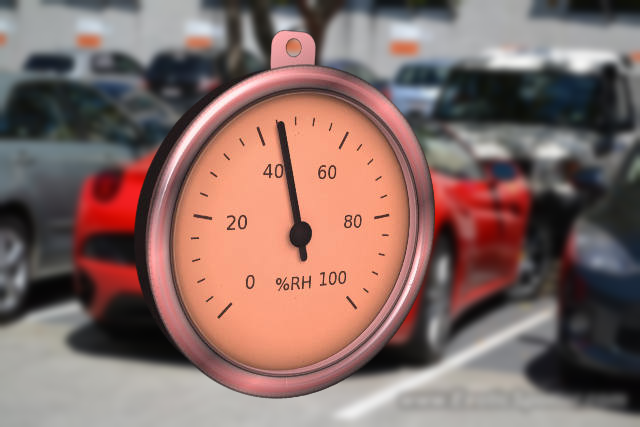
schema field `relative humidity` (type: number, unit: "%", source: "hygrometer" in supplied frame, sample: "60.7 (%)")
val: 44 (%)
